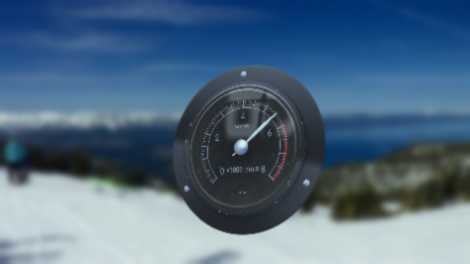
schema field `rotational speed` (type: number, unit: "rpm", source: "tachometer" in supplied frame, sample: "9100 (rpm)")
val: 5500 (rpm)
